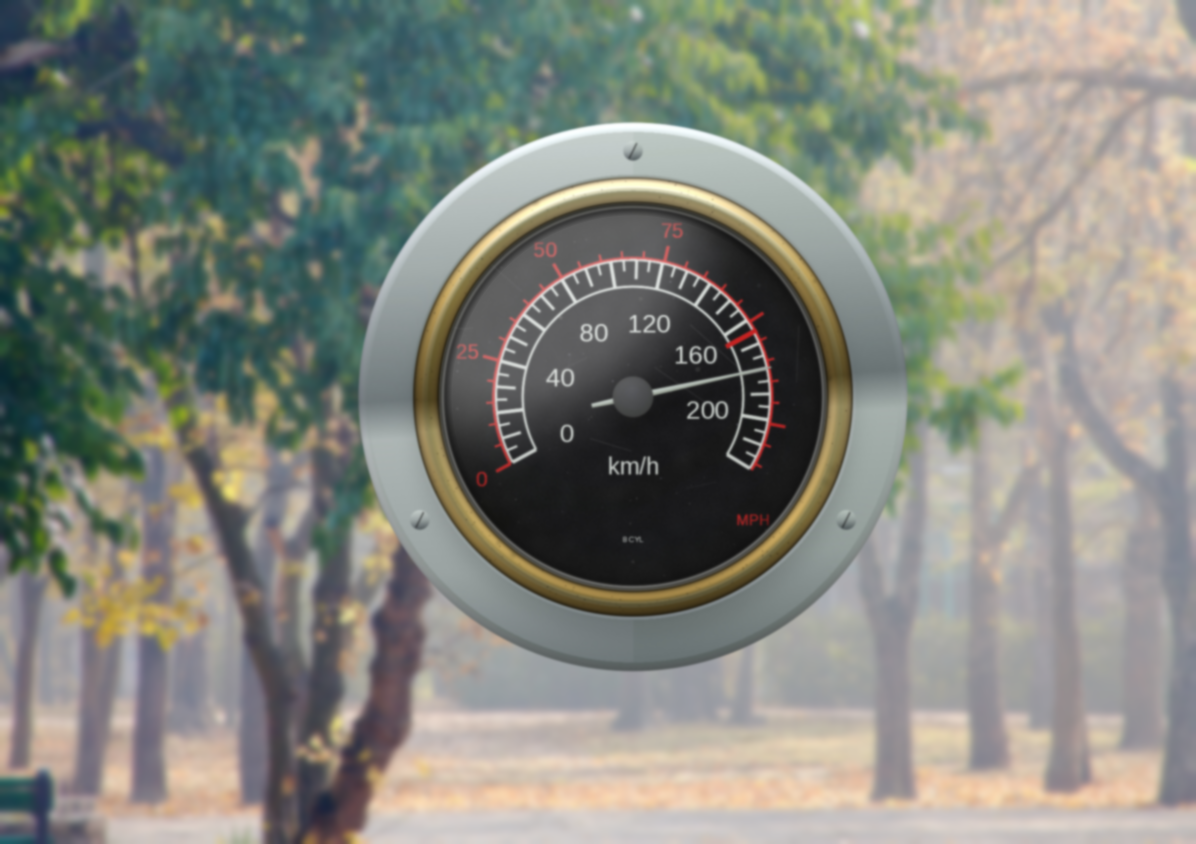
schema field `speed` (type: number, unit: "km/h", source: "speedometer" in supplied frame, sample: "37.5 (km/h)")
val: 180 (km/h)
